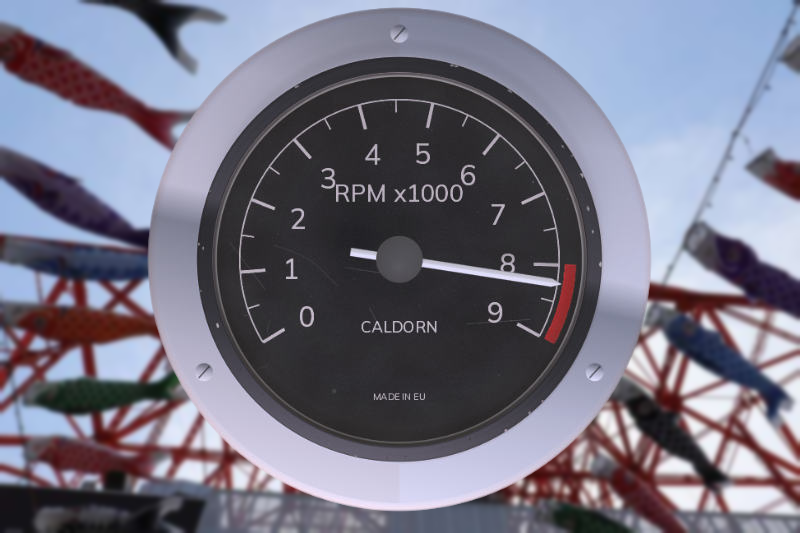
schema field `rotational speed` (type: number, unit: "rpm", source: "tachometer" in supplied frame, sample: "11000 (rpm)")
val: 8250 (rpm)
